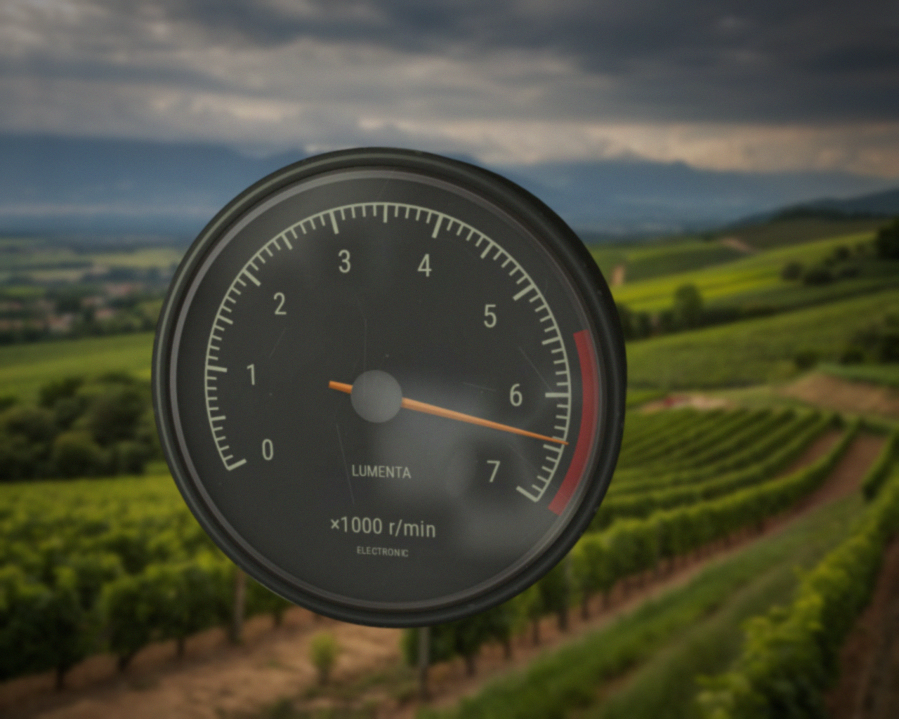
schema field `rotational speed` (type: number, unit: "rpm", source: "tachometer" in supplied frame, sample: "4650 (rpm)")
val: 6400 (rpm)
